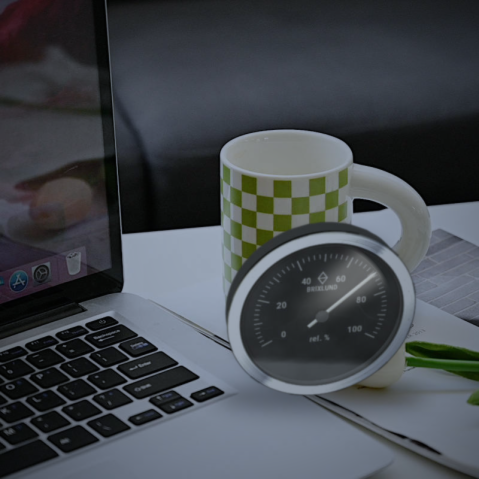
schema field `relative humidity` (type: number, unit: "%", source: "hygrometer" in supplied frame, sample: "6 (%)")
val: 70 (%)
